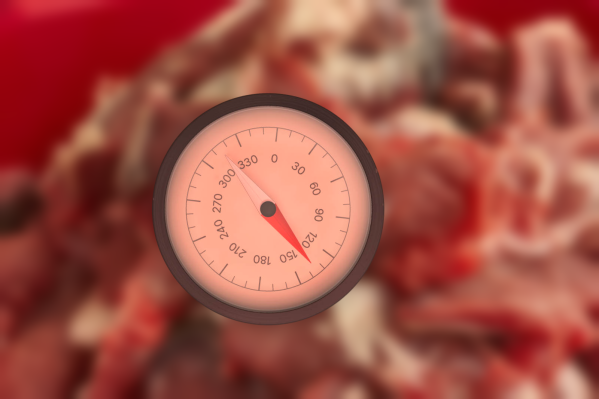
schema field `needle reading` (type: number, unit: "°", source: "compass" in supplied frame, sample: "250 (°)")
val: 135 (°)
